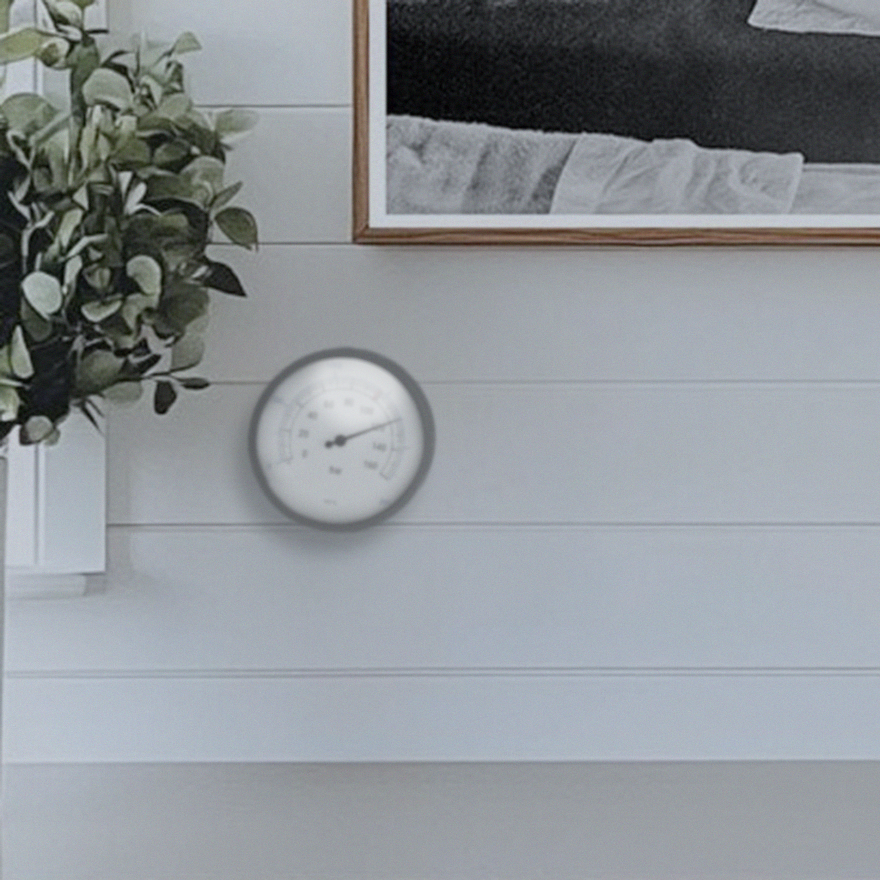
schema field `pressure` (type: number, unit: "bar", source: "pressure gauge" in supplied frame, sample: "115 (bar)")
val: 120 (bar)
